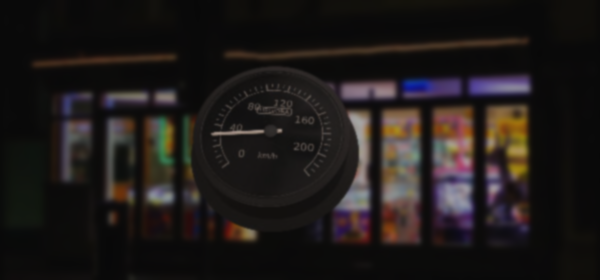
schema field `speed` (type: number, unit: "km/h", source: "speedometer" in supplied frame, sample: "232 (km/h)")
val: 30 (km/h)
